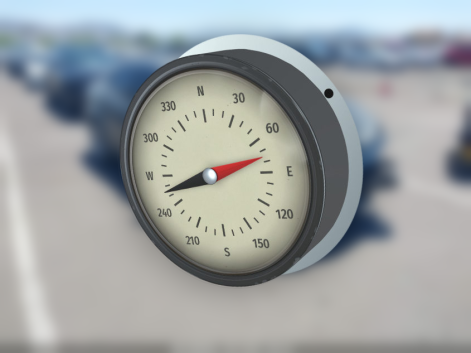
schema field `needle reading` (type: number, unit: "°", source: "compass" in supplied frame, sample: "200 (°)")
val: 75 (°)
